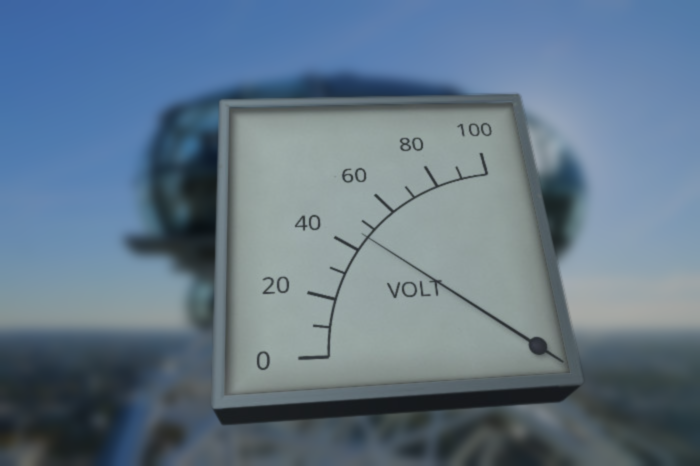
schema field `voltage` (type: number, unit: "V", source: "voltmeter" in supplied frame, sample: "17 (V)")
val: 45 (V)
